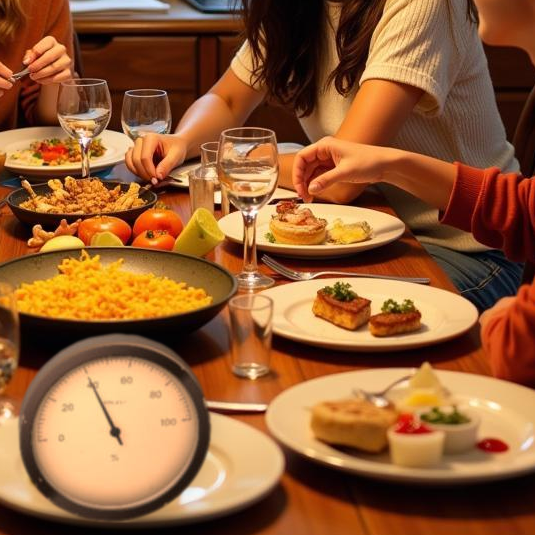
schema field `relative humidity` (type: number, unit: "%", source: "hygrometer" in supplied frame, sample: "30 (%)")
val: 40 (%)
